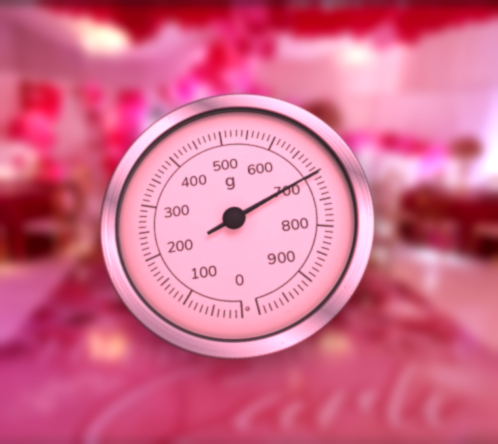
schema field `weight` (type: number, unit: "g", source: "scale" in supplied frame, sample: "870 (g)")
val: 700 (g)
